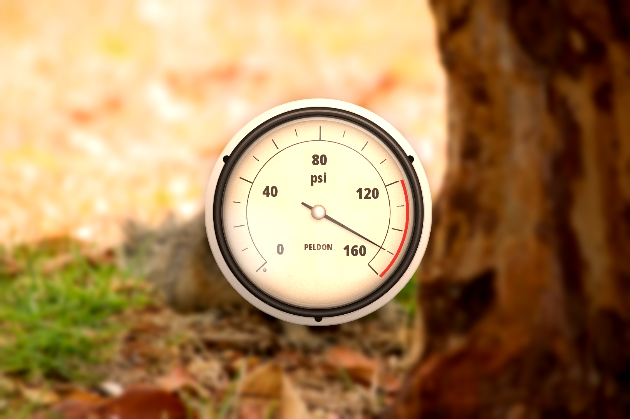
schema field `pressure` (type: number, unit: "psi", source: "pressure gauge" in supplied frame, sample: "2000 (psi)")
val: 150 (psi)
